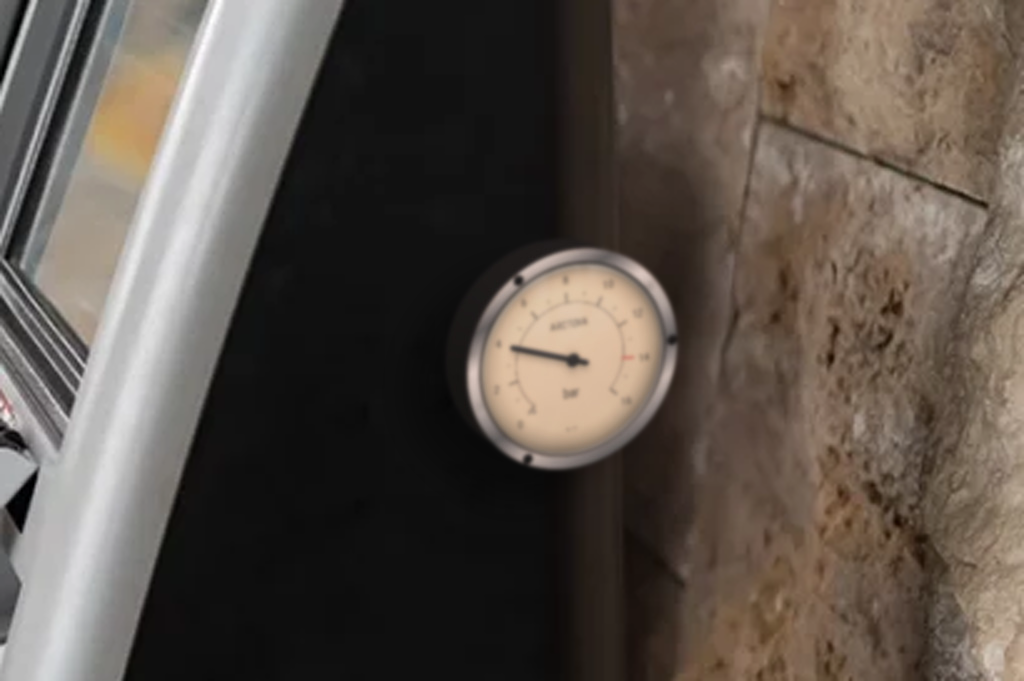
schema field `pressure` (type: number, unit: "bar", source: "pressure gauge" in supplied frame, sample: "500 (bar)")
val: 4 (bar)
